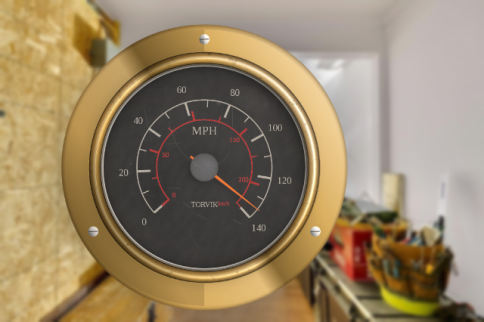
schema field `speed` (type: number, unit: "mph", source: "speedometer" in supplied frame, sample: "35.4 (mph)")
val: 135 (mph)
